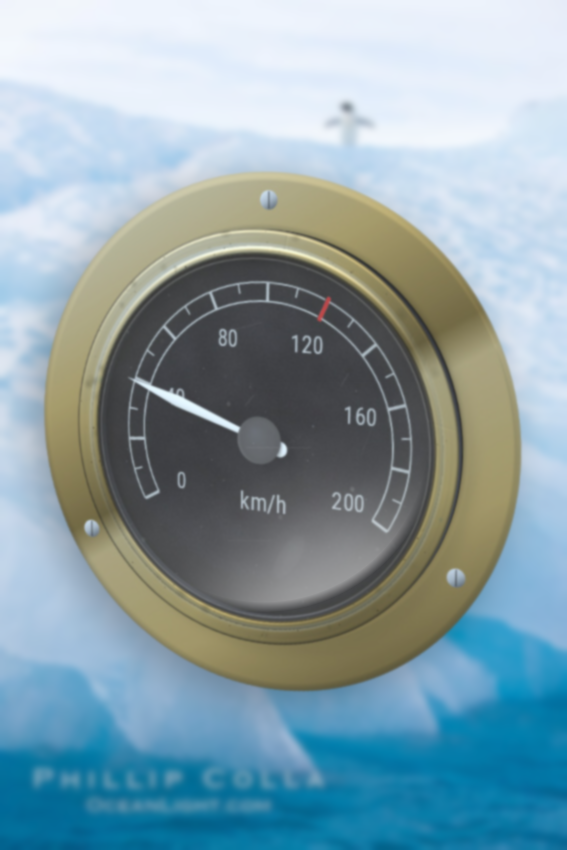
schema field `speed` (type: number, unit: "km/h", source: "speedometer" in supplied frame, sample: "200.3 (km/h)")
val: 40 (km/h)
